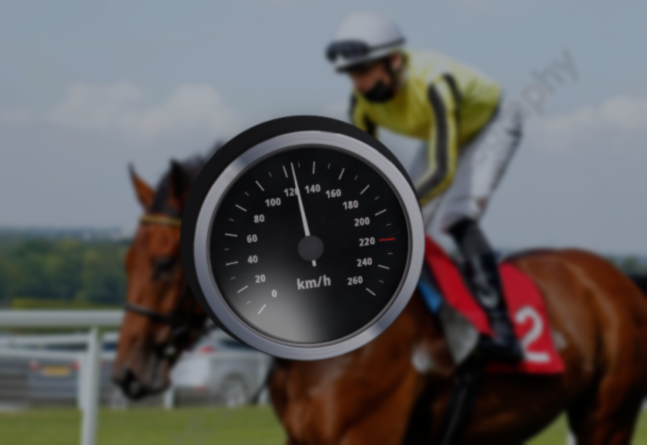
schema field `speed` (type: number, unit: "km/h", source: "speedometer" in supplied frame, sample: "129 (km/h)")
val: 125 (km/h)
